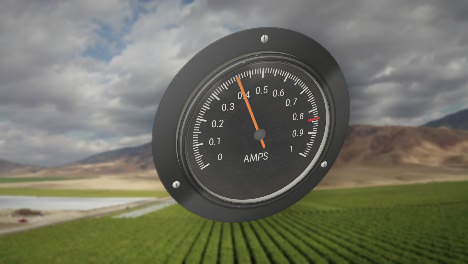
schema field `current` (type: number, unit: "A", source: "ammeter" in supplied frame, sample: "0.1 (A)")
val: 0.4 (A)
